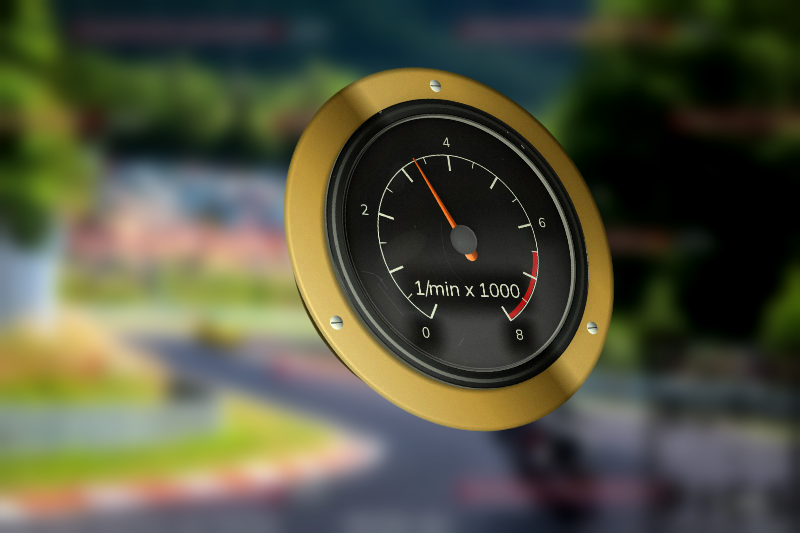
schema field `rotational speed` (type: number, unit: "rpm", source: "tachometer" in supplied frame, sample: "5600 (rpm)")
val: 3250 (rpm)
